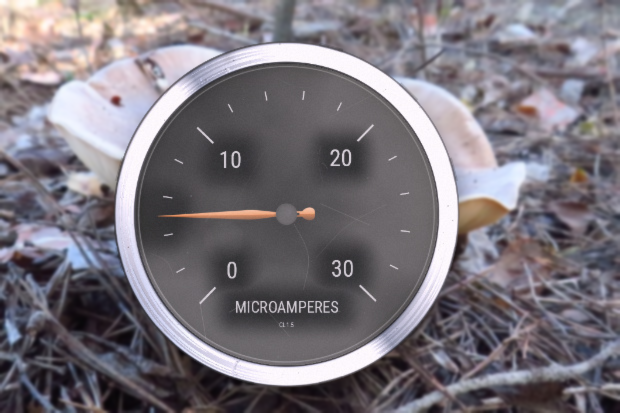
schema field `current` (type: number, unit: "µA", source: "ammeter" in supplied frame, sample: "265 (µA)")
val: 5 (µA)
